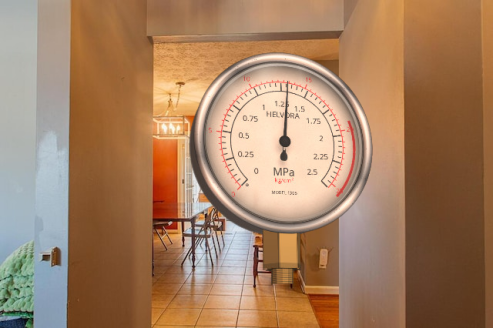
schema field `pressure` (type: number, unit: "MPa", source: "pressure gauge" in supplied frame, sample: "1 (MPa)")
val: 1.3 (MPa)
